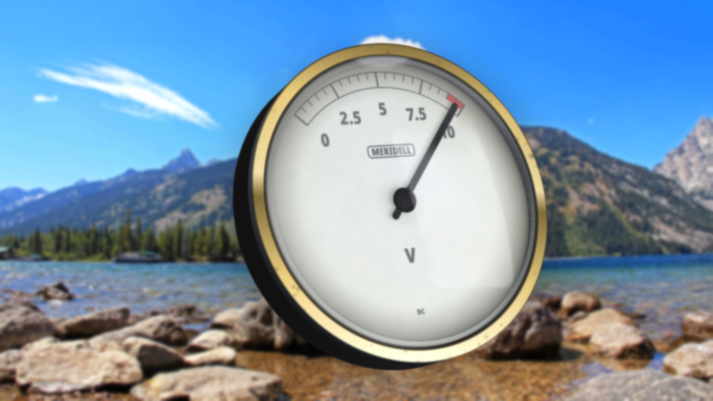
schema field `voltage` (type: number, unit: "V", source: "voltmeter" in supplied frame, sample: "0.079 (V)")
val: 9.5 (V)
